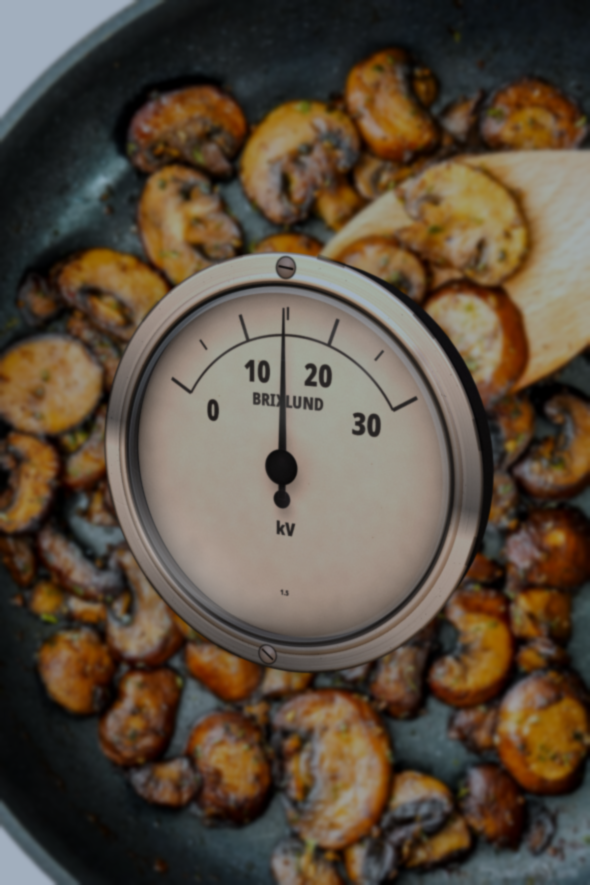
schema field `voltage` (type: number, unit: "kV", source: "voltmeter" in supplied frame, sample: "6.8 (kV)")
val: 15 (kV)
